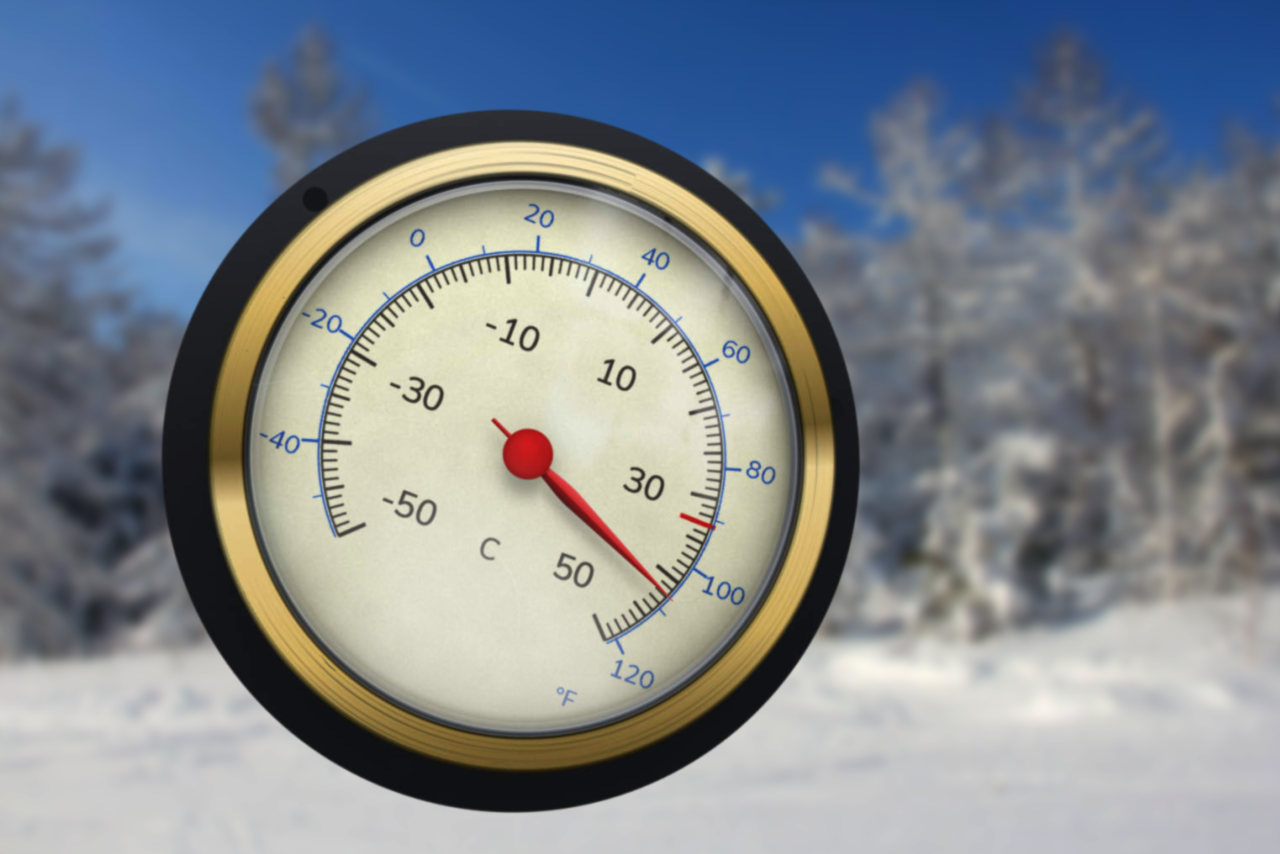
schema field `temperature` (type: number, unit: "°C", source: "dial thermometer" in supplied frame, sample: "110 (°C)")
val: 42 (°C)
